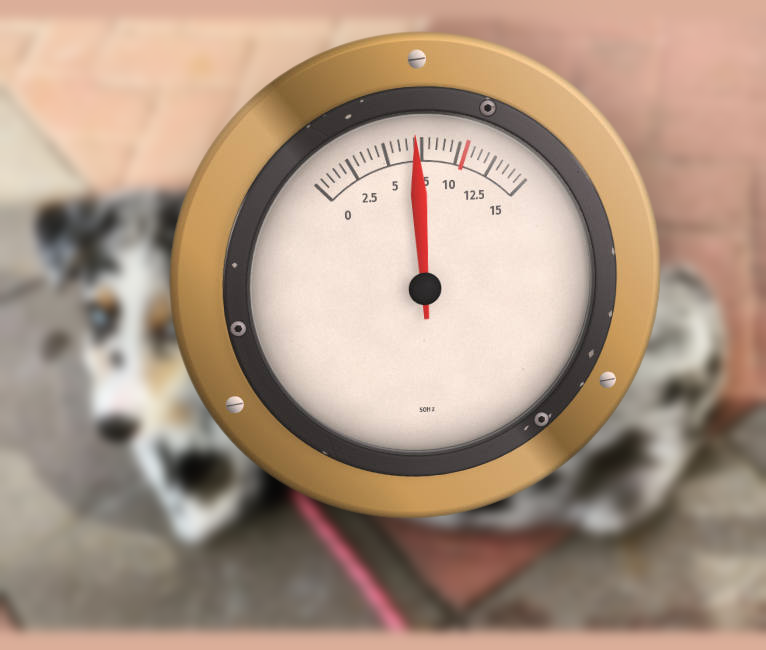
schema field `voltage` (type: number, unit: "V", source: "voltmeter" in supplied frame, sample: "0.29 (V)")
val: 7 (V)
